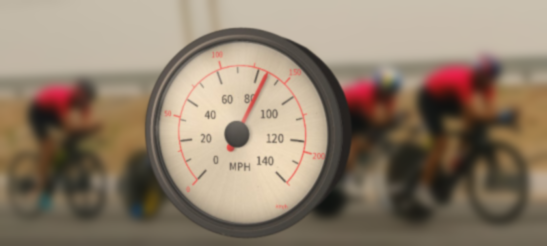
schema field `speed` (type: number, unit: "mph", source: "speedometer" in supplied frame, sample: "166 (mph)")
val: 85 (mph)
